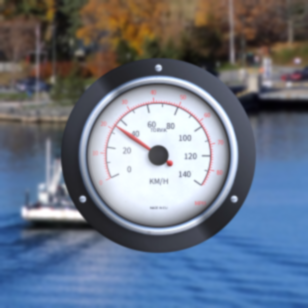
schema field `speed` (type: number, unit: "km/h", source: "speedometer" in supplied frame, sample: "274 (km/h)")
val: 35 (km/h)
